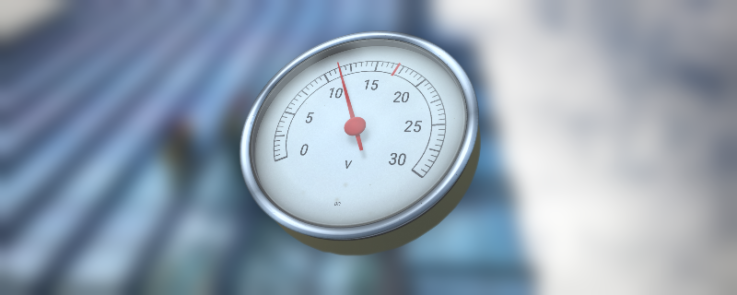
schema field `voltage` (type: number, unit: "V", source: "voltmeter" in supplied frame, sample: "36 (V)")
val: 11.5 (V)
